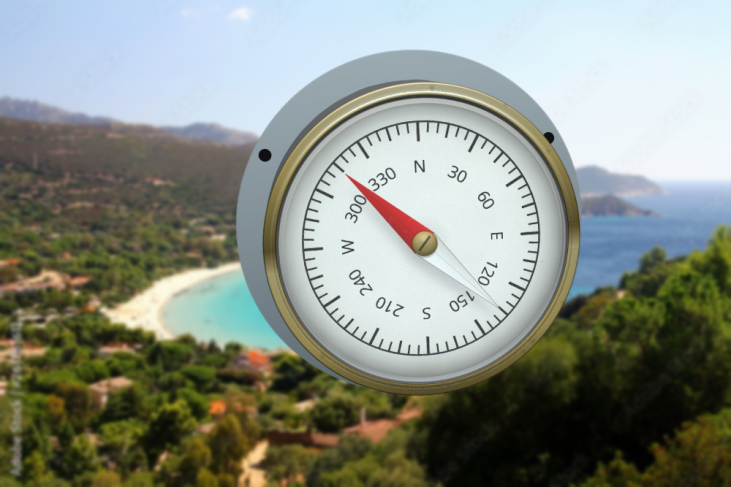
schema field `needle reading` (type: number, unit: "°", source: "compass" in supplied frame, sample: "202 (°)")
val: 315 (°)
